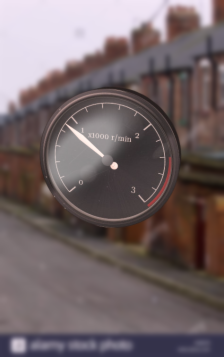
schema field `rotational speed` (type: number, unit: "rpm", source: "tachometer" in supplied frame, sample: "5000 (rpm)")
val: 900 (rpm)
